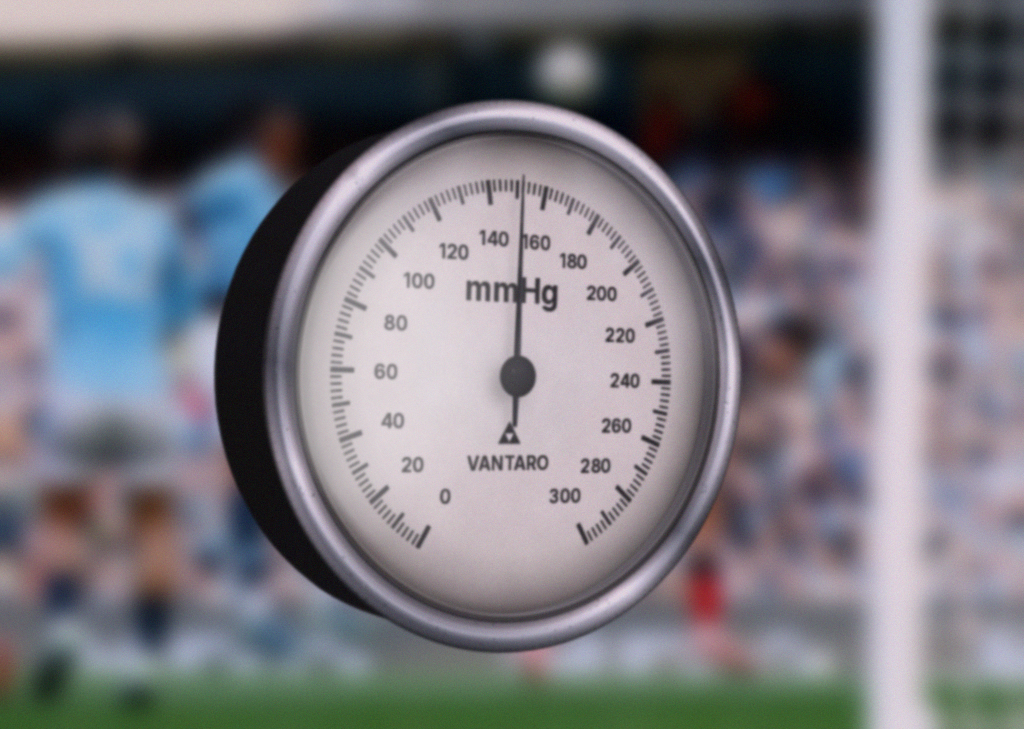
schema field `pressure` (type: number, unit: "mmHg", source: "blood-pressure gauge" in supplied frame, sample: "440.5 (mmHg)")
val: 150 (mmHg)
